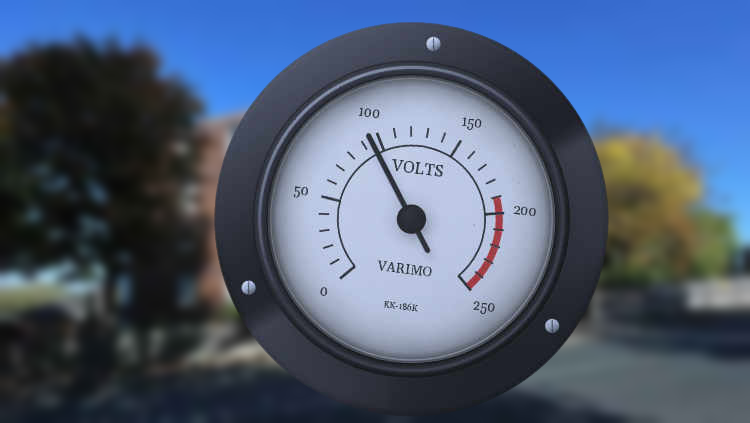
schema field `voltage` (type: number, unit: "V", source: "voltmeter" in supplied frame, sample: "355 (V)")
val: 95 (V)
